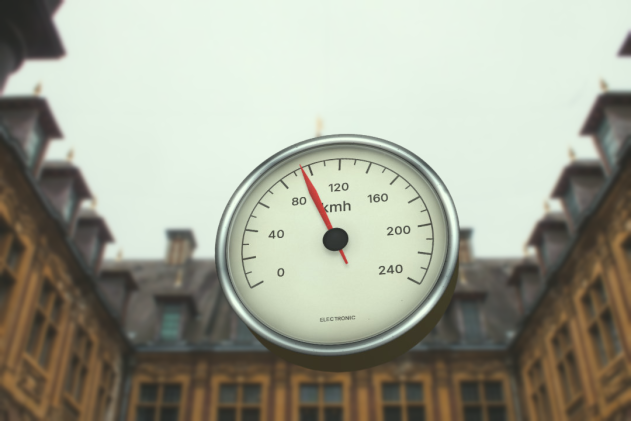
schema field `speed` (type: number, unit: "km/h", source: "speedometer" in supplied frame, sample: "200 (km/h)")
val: 95 (km/h)
